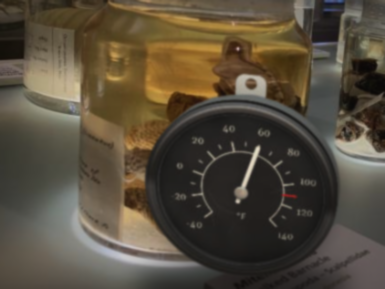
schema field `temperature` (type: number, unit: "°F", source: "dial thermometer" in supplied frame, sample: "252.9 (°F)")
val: 60 (°F)
